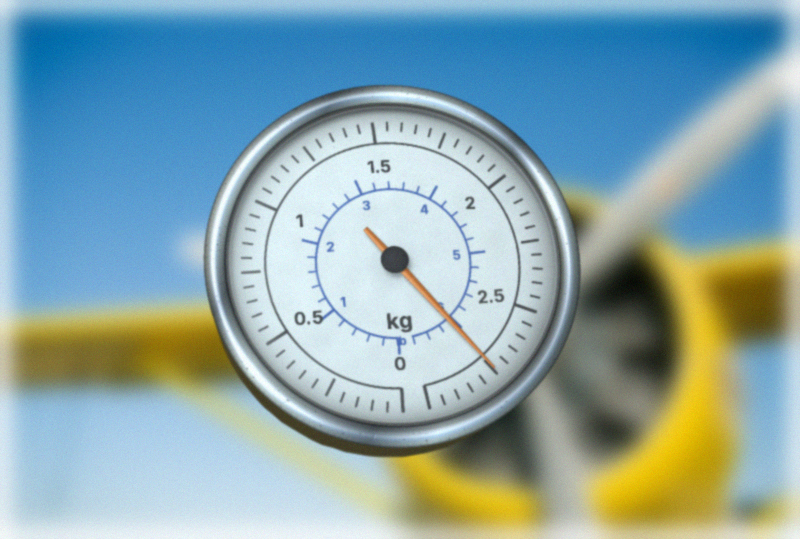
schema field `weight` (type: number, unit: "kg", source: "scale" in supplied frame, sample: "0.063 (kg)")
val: 2.75 (kg)
